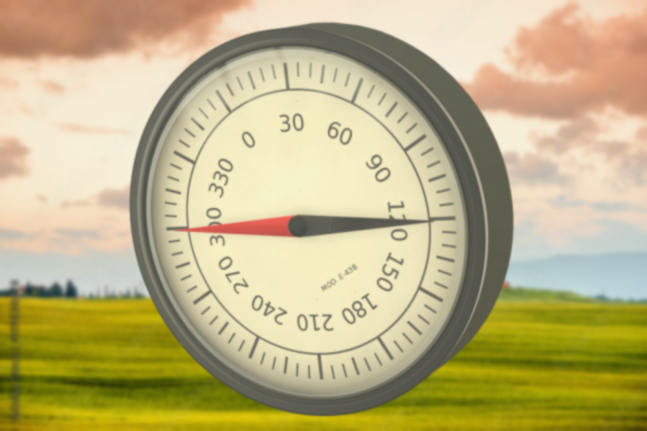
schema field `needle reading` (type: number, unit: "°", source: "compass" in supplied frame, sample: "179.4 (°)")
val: 300 (°)
